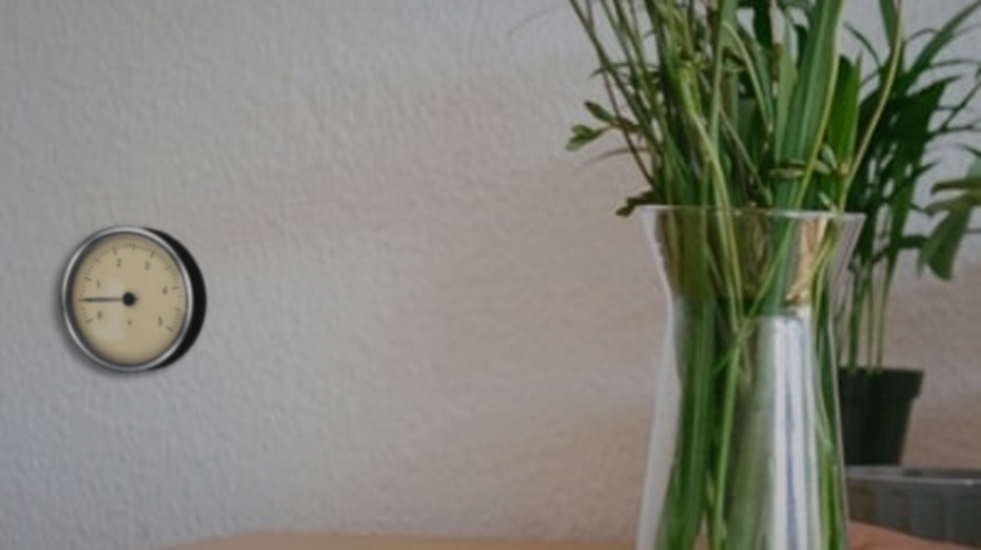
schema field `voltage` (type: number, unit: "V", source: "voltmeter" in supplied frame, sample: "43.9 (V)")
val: 0.5 (V)
